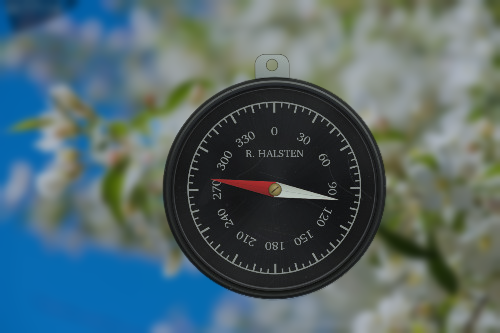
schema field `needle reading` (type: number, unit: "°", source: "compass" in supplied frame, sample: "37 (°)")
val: 280 (°)
